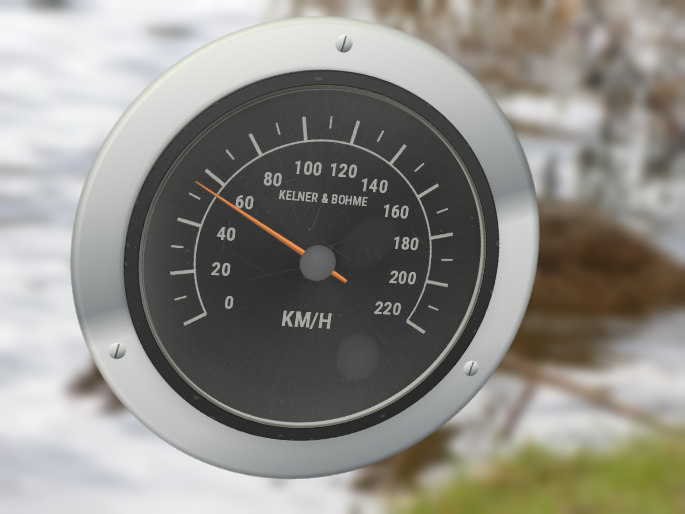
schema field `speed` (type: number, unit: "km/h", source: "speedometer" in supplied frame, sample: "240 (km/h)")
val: 55 (km/h)
